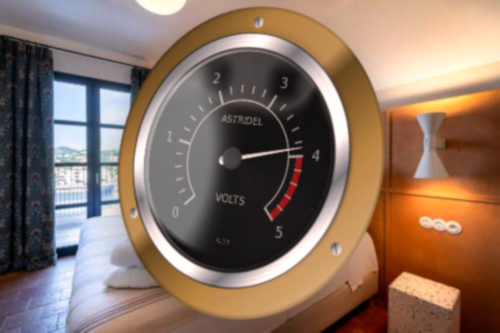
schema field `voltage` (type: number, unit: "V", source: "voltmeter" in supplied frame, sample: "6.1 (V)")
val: 3.9 (V)
